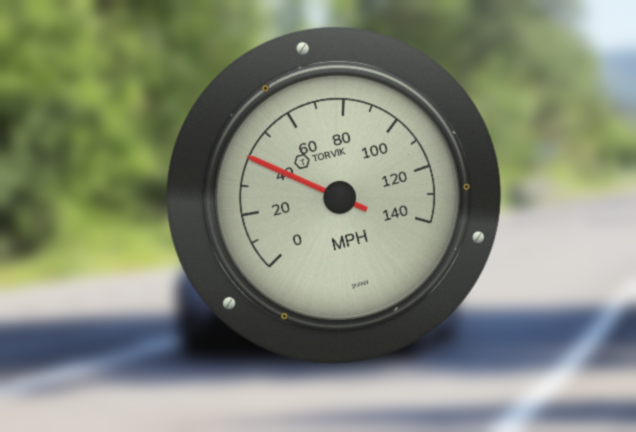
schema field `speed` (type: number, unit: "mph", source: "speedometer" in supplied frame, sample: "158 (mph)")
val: 40 (mph)
